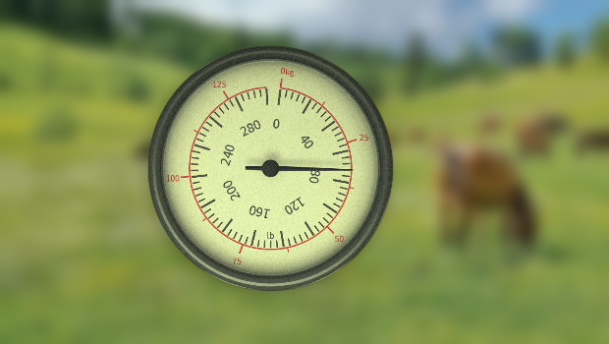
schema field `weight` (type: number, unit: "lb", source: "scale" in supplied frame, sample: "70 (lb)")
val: 72 (lb)
